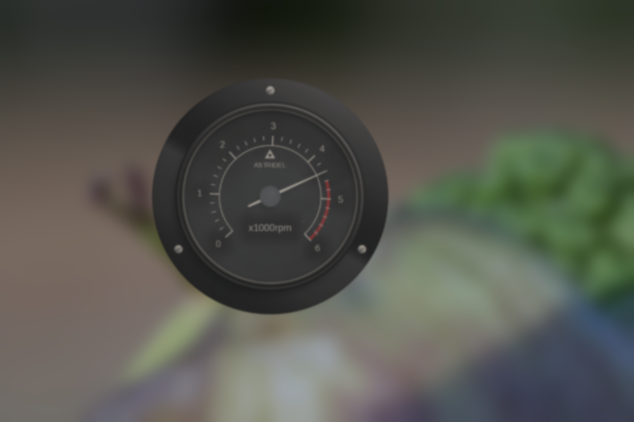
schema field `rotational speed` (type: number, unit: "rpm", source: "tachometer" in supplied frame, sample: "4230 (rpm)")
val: 4400 (rpm)
